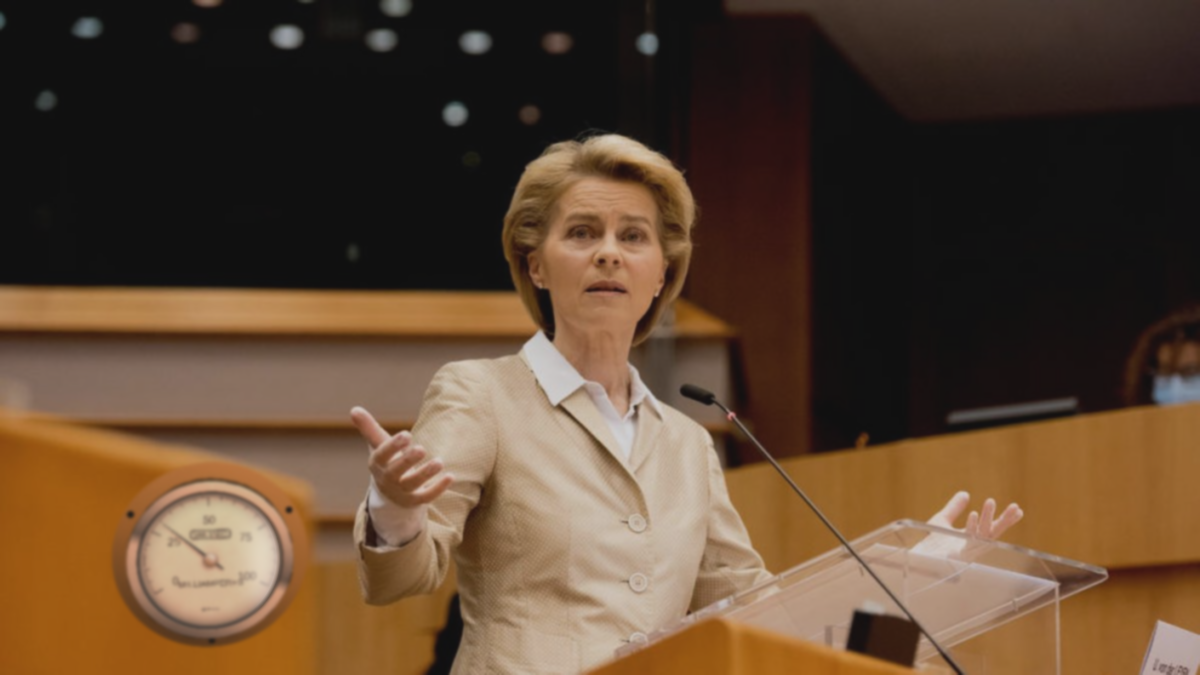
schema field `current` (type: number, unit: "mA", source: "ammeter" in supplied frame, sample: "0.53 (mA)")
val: 30 (mA)
